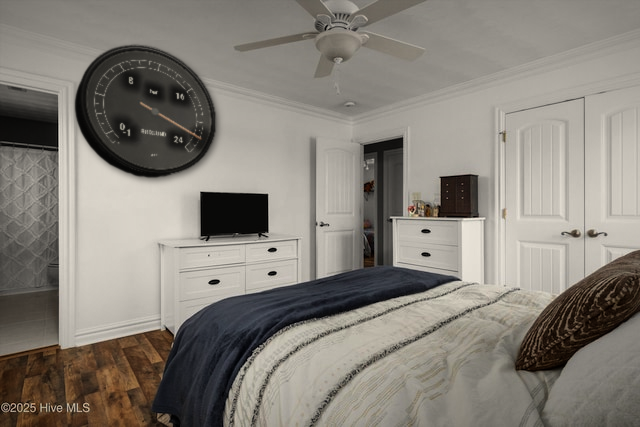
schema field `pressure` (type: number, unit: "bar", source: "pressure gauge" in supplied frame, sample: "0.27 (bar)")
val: 22 (bar)
